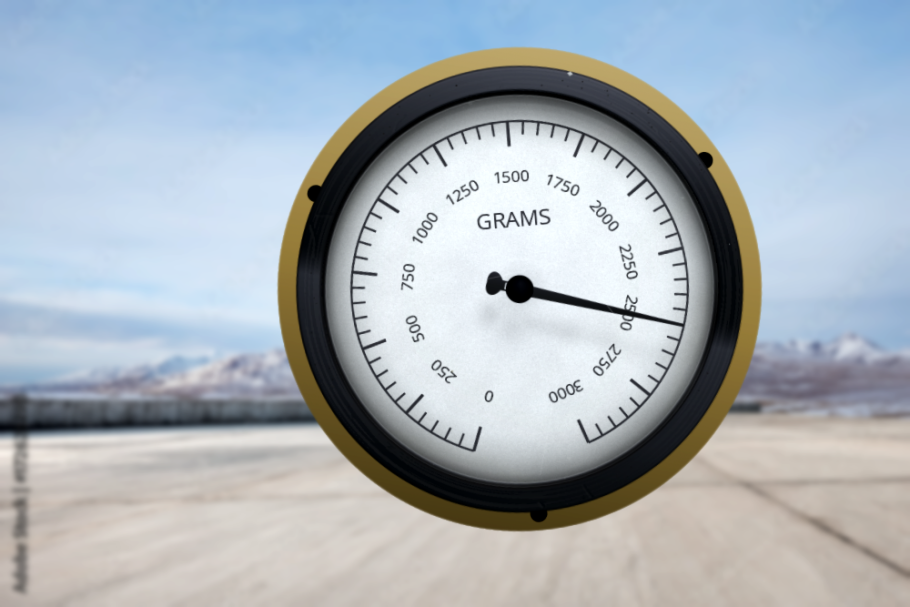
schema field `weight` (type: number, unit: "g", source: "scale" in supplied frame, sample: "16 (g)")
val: 2500 (g)
